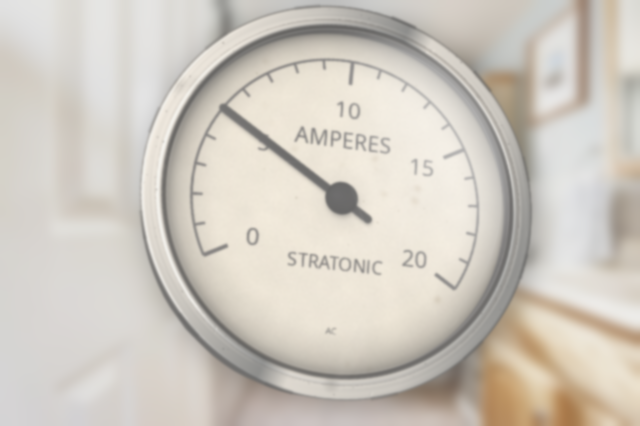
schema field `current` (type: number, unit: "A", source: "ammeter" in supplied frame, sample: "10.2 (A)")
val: 5 (A)
